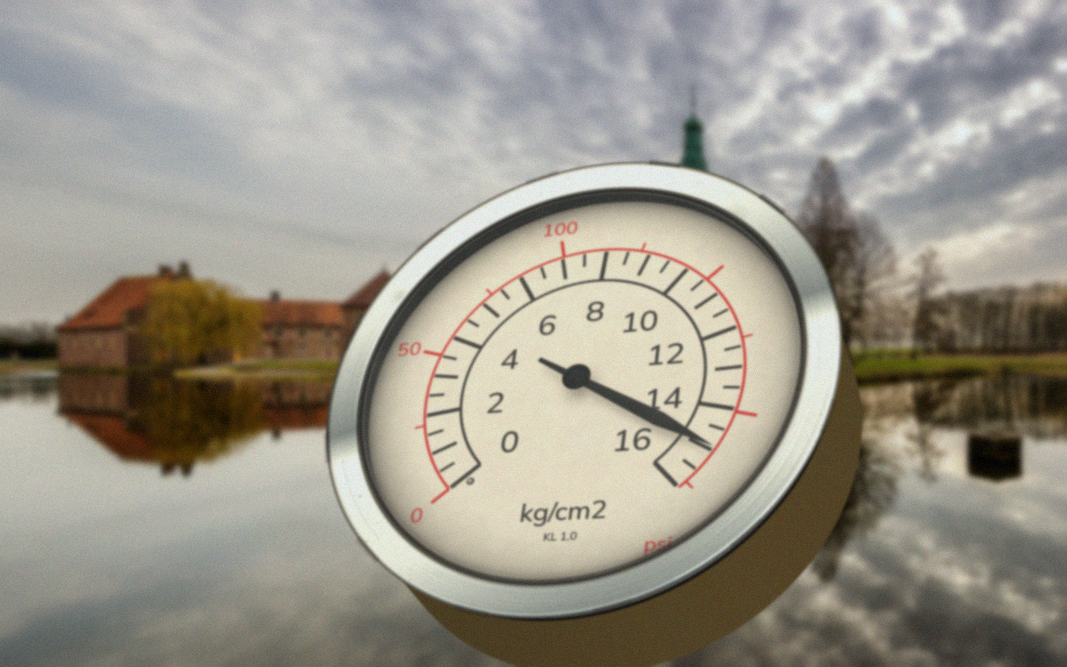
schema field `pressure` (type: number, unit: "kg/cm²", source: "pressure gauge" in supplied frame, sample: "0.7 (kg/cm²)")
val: 15 (kg/cm²)
